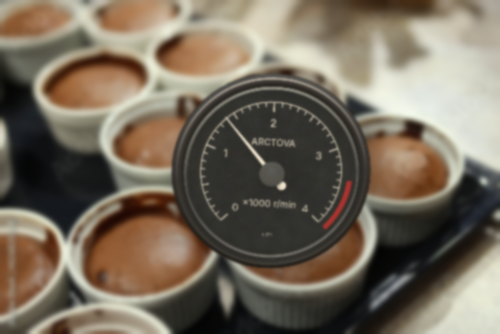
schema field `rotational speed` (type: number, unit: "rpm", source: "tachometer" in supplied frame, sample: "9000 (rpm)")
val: 1400 (rpm)
